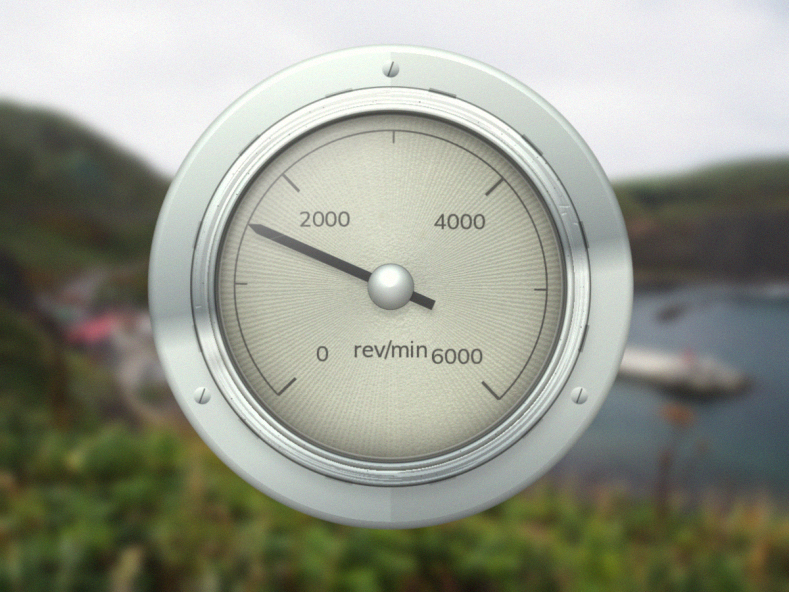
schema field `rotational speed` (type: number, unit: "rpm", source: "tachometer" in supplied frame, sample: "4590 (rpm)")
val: 1500 (rpm)
